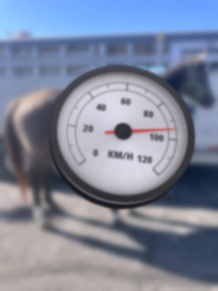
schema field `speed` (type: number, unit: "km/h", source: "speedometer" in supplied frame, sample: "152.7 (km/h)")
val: 95 (km/h)
